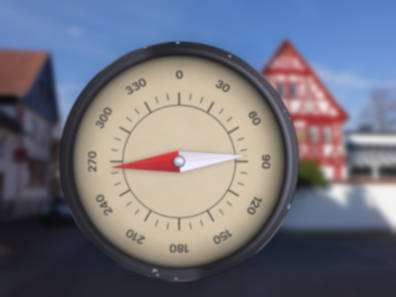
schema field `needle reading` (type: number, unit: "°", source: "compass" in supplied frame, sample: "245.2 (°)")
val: 265 (°)
